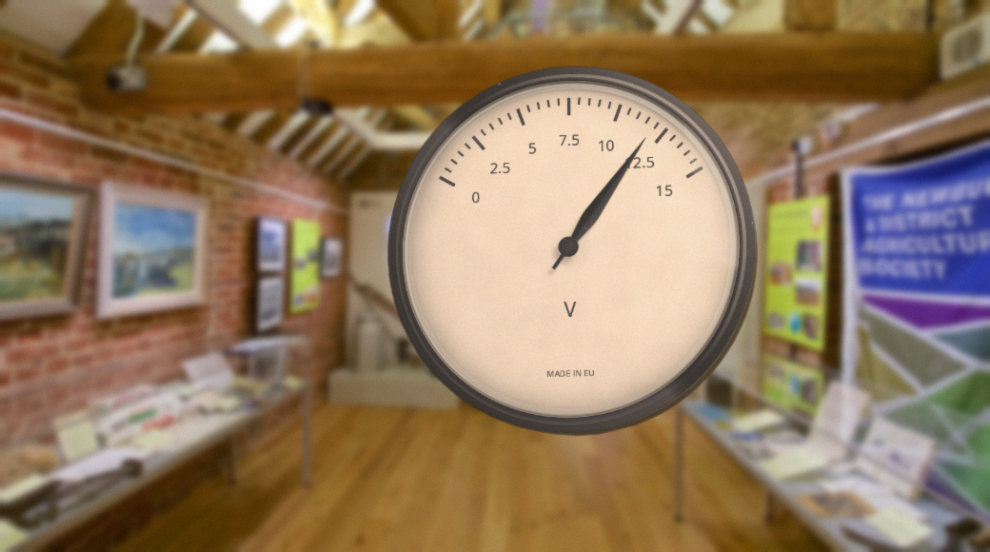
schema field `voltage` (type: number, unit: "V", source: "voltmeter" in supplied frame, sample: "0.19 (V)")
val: 12 (V)
